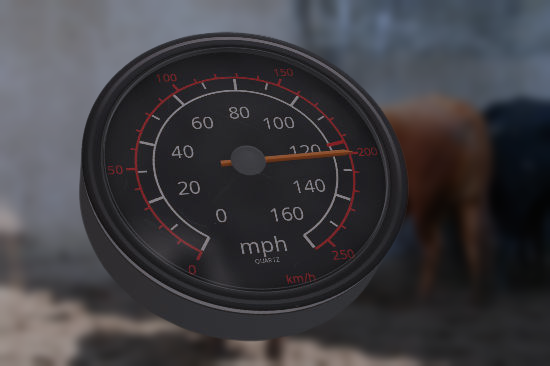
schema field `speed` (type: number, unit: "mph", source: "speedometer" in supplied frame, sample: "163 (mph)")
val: 125 (mph)
